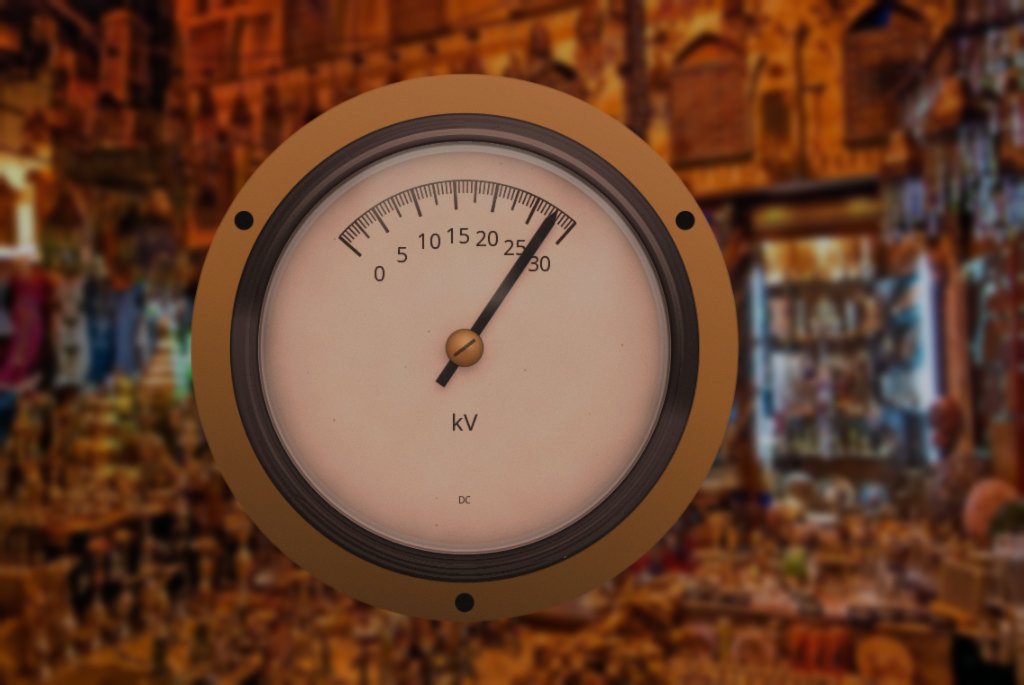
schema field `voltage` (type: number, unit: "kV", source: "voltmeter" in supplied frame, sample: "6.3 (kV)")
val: 27.5 (kV)
